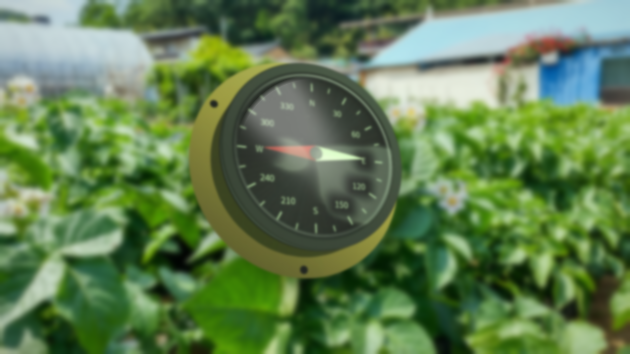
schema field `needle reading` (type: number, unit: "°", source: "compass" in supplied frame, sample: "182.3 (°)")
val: 270 (°)
